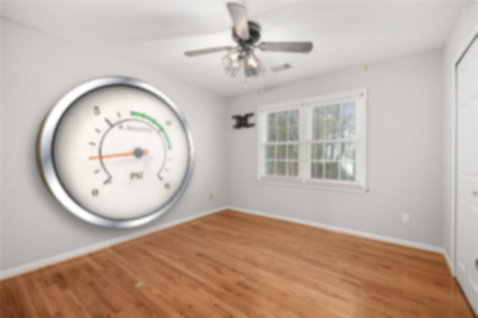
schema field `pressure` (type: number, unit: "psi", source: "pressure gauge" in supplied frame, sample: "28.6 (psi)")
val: 2 (psi)
